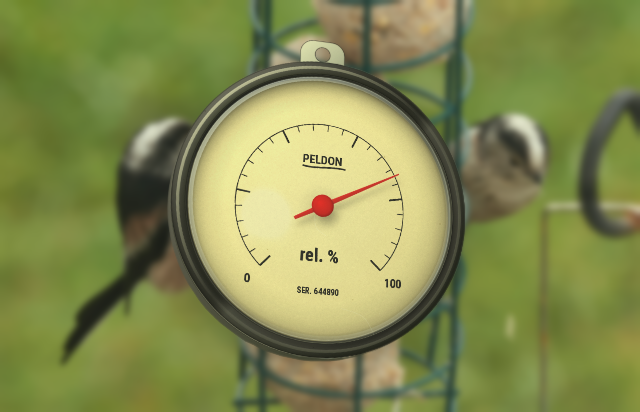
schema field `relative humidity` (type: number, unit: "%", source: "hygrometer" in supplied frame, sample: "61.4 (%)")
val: 74 (%)
